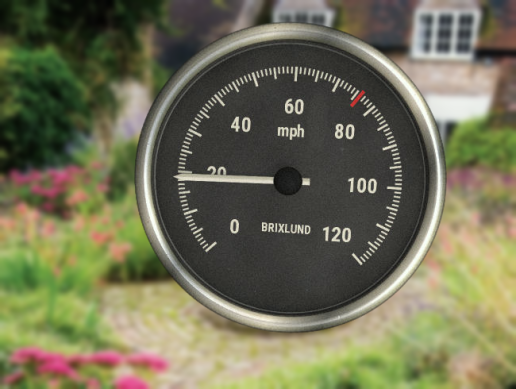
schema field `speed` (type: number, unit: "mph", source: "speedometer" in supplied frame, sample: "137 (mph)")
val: 19 (mph)
